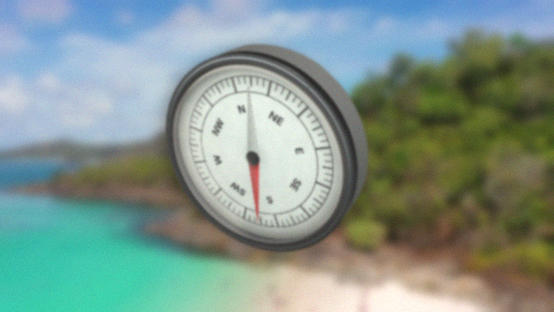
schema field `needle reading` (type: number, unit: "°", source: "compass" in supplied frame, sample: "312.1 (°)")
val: 195 (°)
